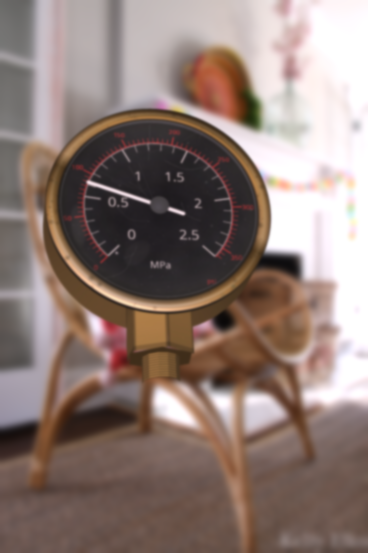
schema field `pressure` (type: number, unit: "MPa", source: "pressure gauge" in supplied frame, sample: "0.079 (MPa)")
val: 0.6 (MPa)
